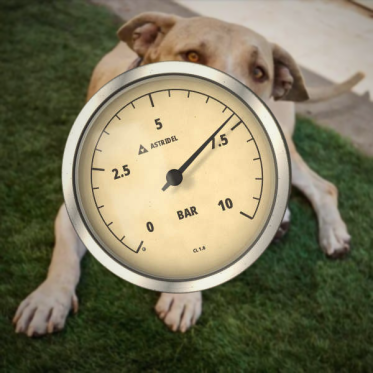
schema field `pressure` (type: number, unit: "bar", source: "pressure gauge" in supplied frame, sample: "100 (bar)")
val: 7.25 (bar)
